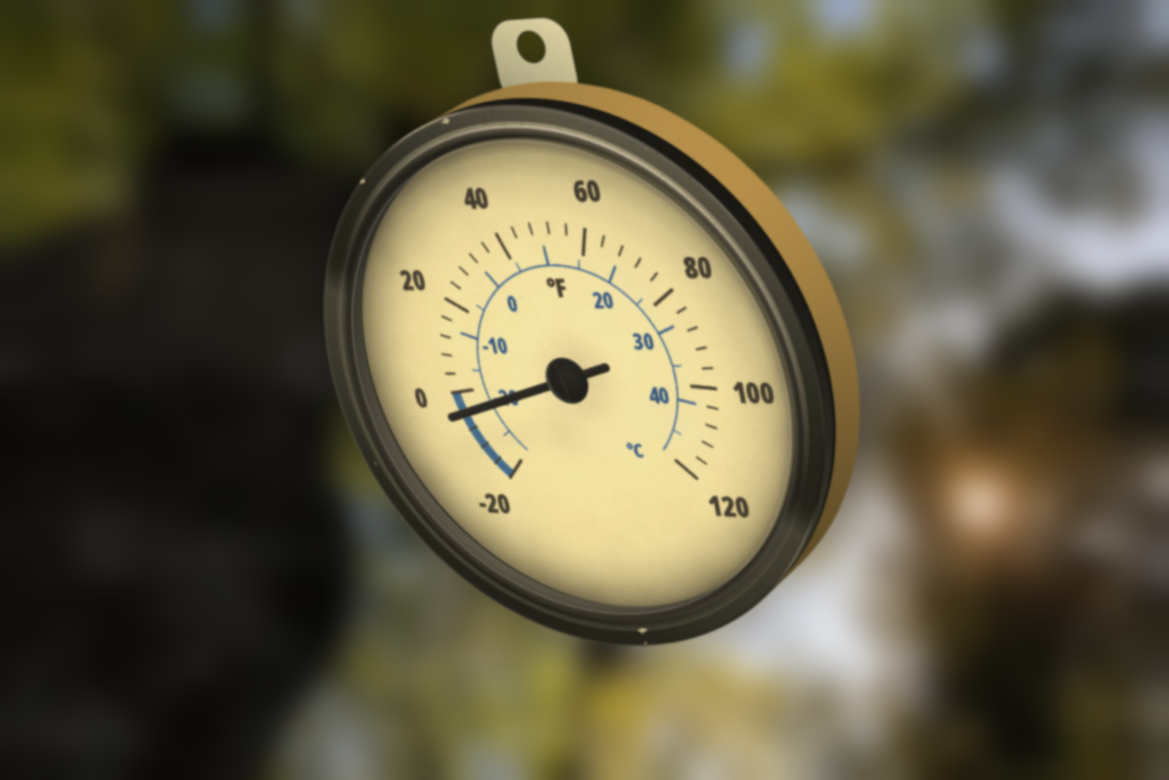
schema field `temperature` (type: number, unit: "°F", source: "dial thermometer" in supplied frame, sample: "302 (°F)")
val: -4 (°F)
